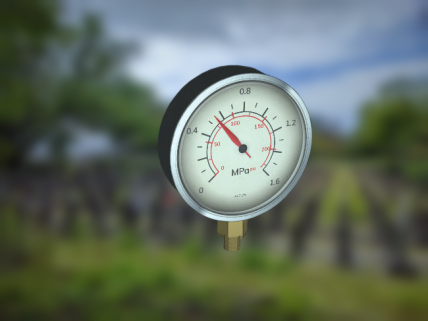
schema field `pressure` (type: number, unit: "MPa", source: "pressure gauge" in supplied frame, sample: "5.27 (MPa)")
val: 0.55 (MPa)
